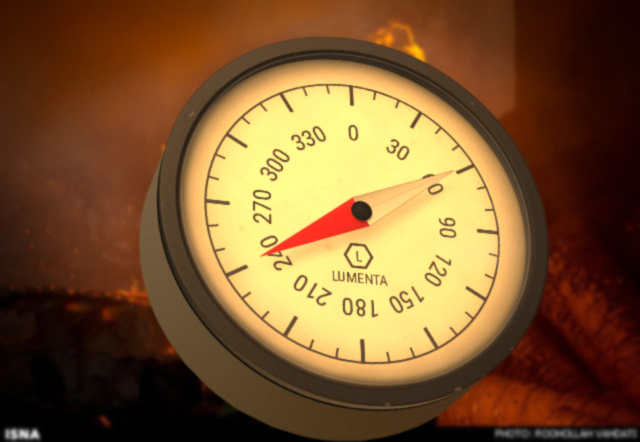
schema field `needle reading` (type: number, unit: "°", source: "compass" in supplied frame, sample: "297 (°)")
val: 240 (°)
